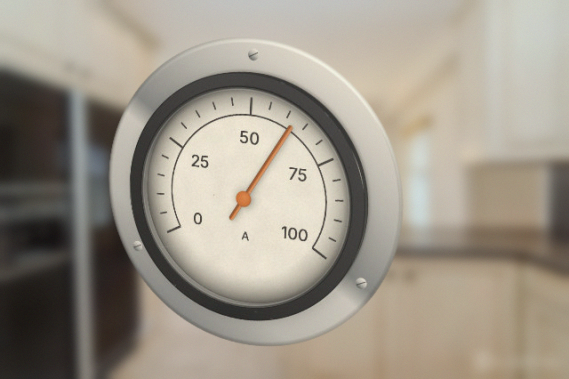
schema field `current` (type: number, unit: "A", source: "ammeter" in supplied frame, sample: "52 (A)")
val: 62.5 (A)
